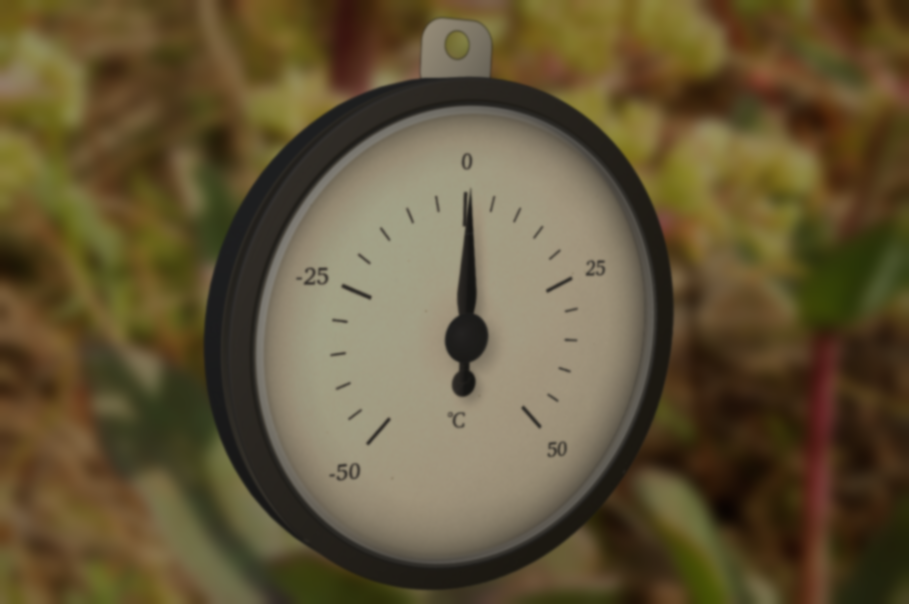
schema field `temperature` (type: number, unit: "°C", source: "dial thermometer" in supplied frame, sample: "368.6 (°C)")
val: 0 (°C)
